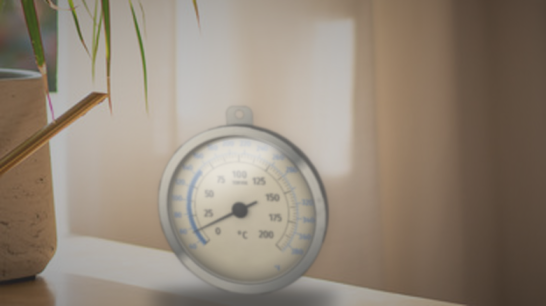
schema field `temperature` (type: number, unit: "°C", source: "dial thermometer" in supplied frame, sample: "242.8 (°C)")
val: 12.5 (°C)
